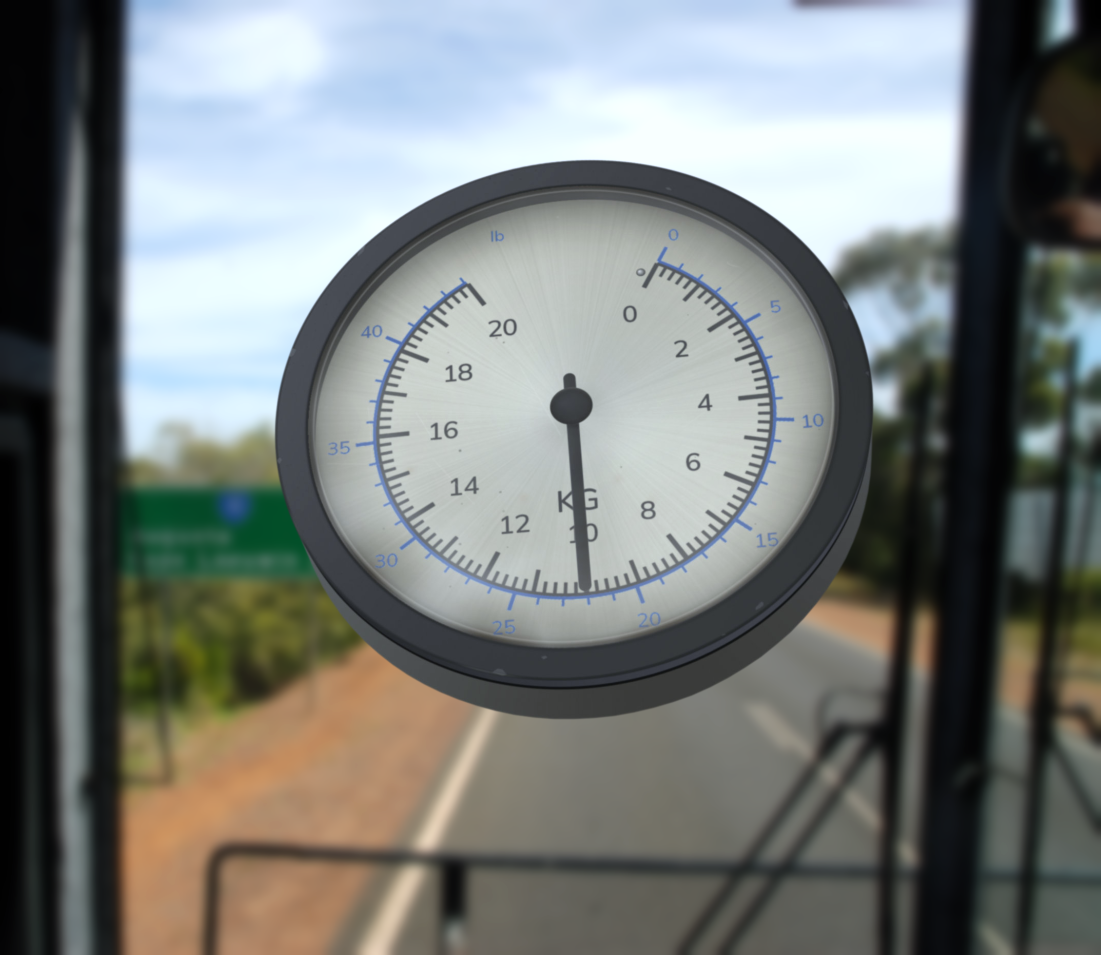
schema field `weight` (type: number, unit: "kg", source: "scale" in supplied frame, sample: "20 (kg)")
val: 10 (kg)
